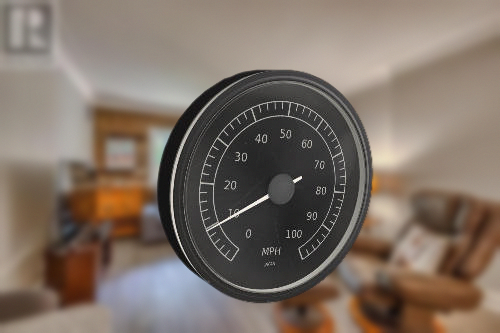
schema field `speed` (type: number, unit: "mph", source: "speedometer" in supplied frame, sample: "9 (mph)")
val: 10 (mph)
